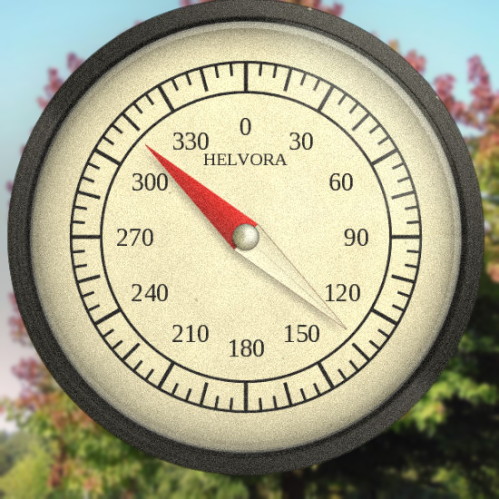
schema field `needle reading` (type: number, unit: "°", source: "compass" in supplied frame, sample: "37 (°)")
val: 312.5 (°)
